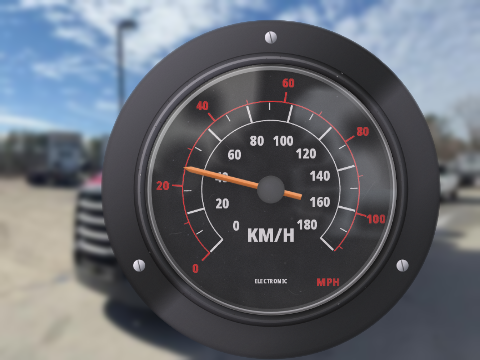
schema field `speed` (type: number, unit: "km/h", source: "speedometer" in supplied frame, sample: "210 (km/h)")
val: 40 (km/h)
